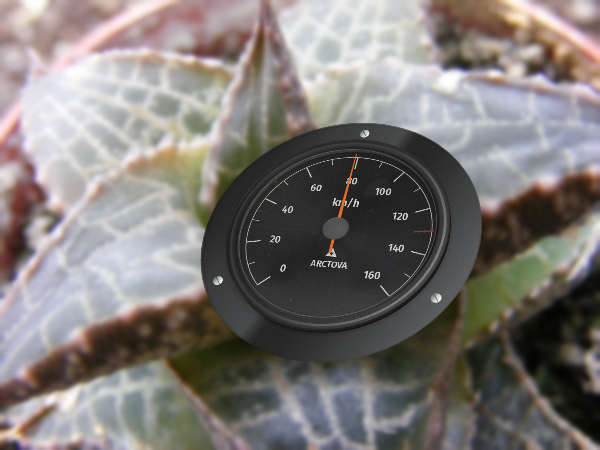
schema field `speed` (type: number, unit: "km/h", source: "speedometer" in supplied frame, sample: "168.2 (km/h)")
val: 80 (km/h)
